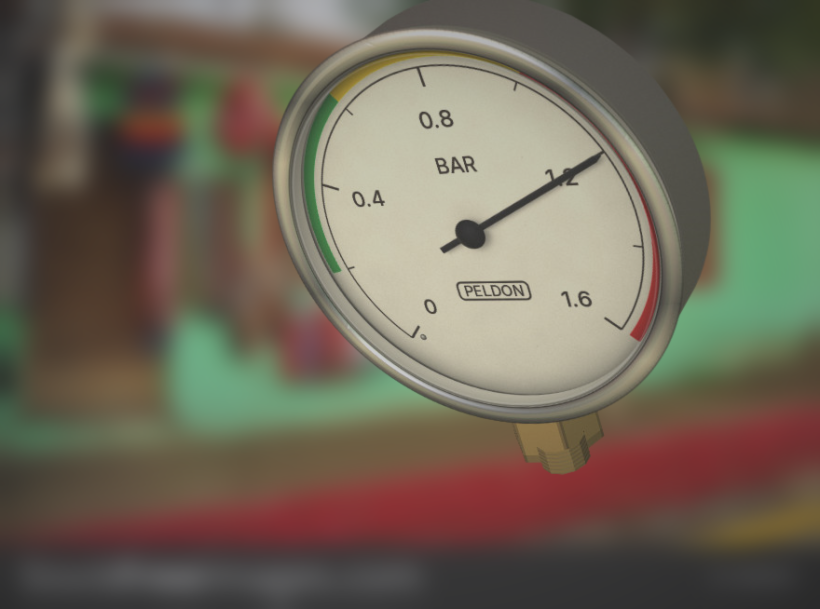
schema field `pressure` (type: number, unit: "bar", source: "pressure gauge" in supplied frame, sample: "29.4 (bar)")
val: 1.2 (bar)
